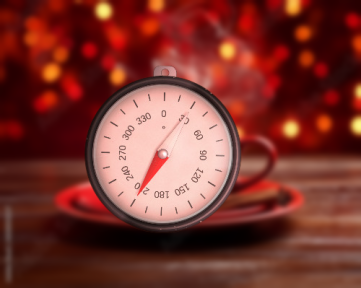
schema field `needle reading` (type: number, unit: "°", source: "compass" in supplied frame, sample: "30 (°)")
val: 210 (°)
